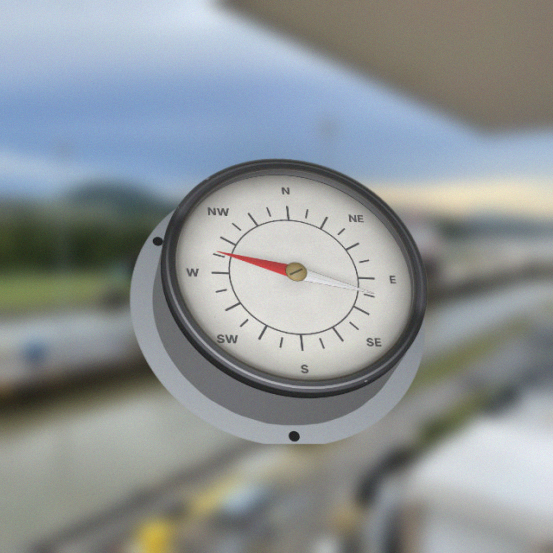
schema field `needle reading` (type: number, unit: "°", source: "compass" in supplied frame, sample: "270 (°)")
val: 285 (°)
